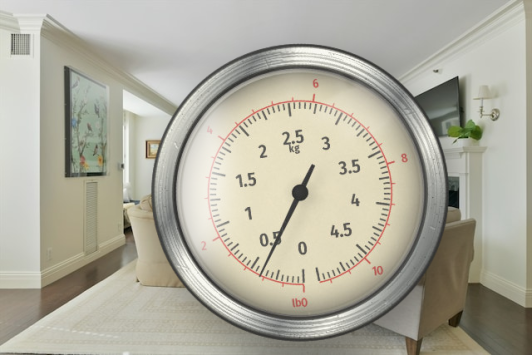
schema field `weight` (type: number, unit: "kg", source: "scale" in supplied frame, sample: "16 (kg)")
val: 0.4 (kg)
